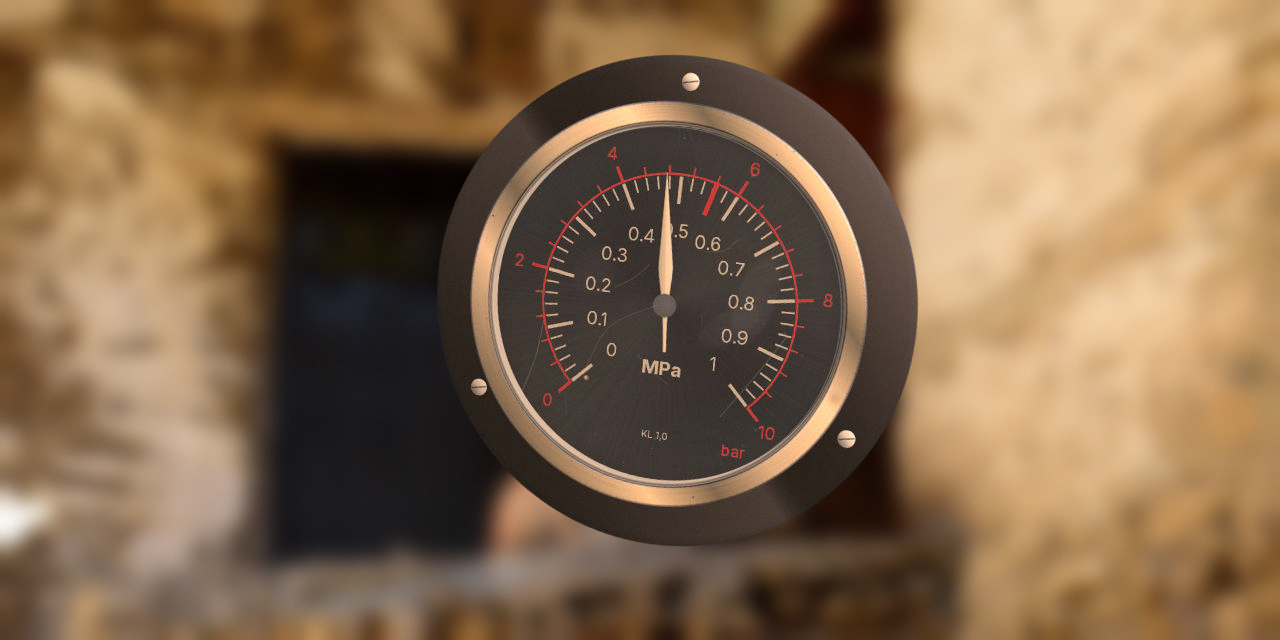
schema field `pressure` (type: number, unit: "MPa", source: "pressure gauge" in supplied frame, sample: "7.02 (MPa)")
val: 0.48 (MPa)
